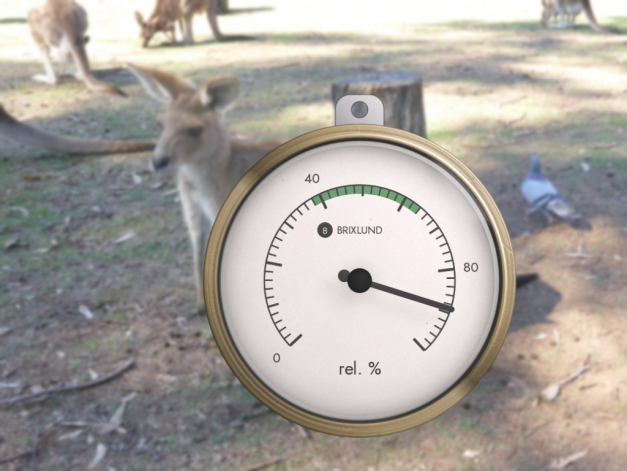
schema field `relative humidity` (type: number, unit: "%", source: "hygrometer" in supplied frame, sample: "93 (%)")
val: 89 (%)
